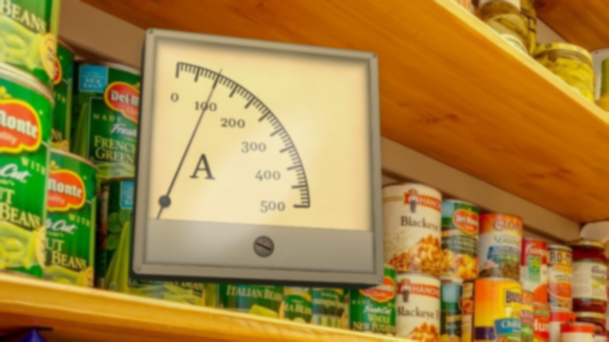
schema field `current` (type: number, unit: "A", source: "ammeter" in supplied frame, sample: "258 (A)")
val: 100 (A)
